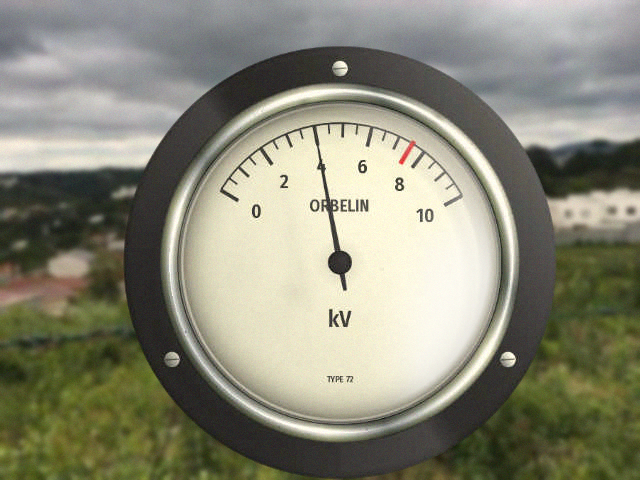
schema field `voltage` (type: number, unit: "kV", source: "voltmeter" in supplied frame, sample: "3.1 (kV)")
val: 4 (kV)
